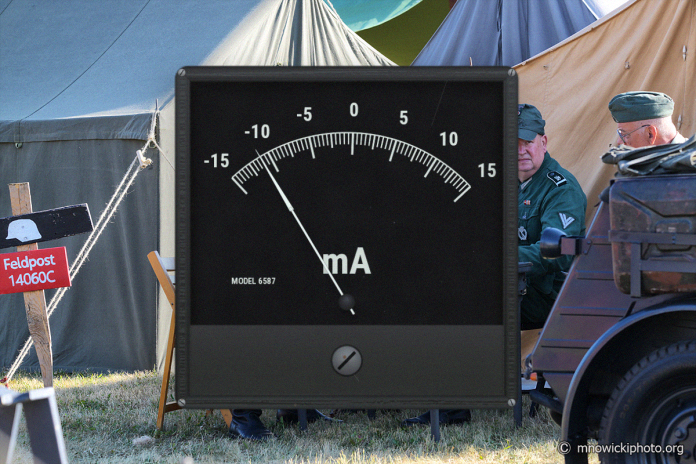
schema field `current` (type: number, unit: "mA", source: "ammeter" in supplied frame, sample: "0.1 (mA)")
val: -11 (mA)
